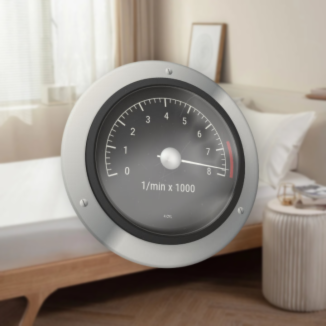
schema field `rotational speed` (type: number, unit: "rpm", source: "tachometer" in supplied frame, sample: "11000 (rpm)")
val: 7800 (rpm)
